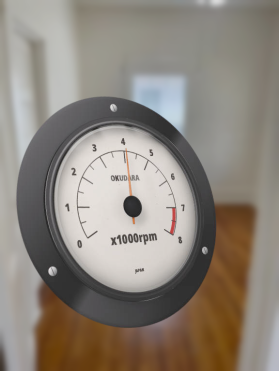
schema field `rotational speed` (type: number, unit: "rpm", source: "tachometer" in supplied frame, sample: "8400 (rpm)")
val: 4000 (rpm)
